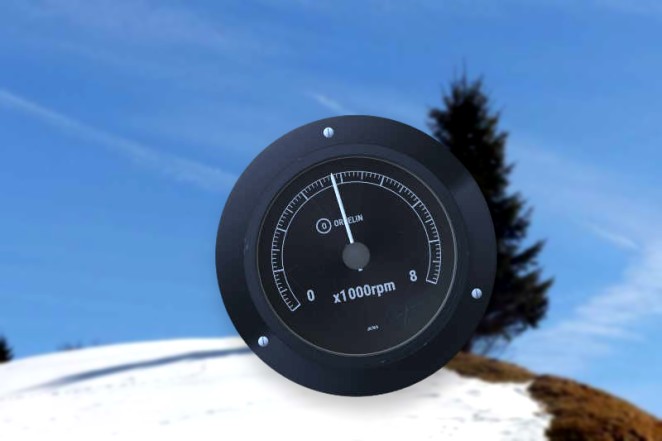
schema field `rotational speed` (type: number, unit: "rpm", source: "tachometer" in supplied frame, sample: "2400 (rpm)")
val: 3800 (rpm)
